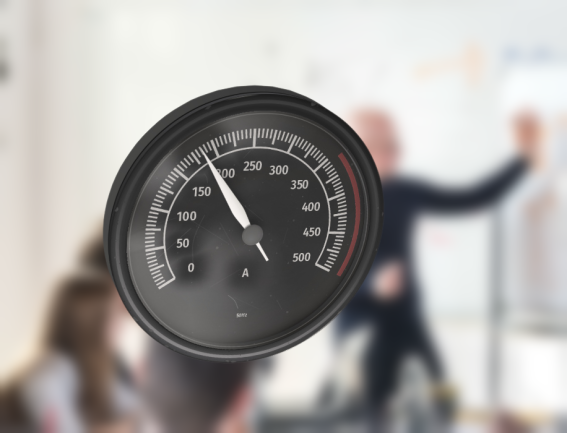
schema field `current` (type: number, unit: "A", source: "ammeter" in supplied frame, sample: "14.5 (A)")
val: 185 (A)
